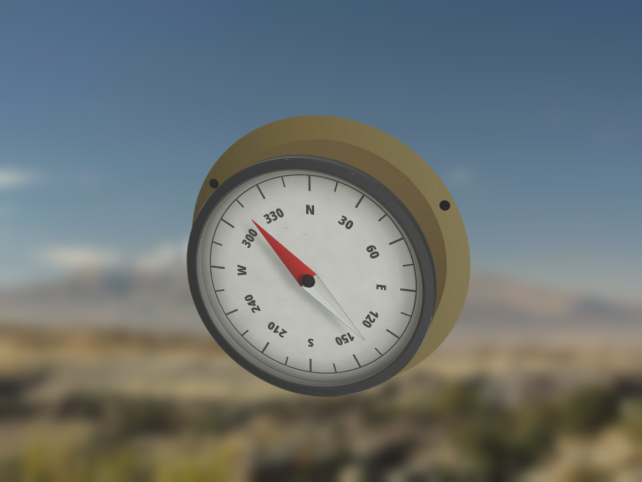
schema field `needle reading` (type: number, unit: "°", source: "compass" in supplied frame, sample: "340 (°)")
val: 315 (°)
